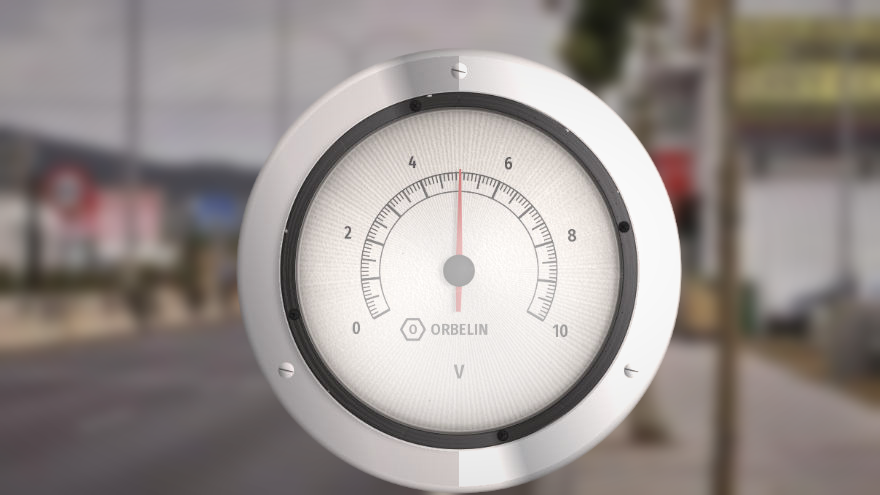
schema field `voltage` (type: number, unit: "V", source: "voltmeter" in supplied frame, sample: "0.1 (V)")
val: 5 (V)
